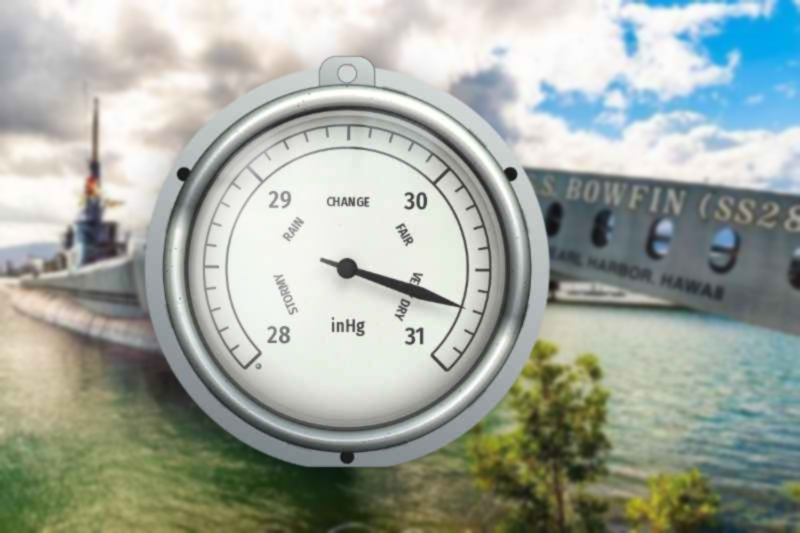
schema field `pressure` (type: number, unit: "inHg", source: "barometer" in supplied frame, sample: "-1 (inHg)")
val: 30.7 (inHg)
